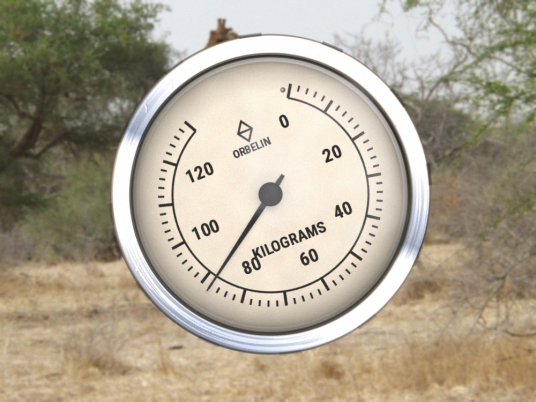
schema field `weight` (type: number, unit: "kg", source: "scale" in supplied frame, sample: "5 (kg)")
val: 88 (kg)
